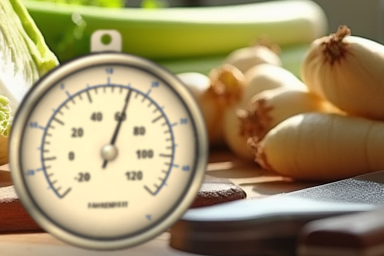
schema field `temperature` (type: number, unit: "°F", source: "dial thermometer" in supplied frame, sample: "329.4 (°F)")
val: 60 (°F)
